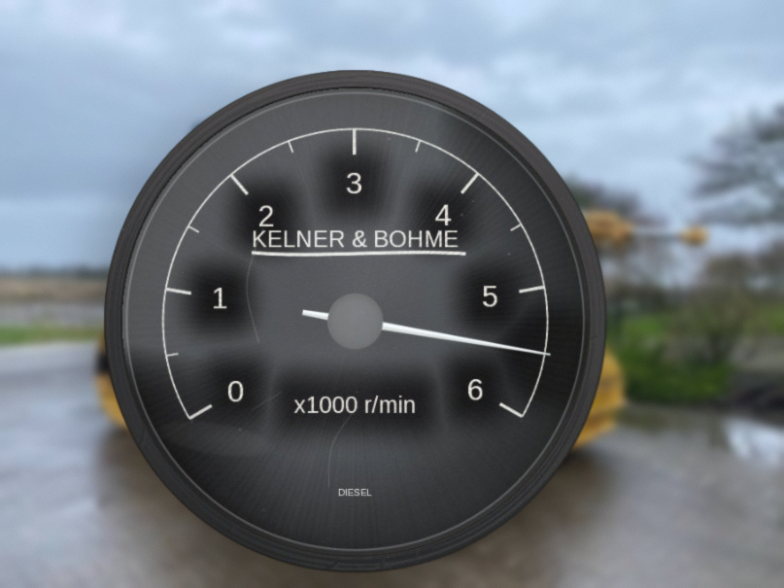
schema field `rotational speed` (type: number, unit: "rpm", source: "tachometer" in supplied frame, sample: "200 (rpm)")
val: 5500 (rpm)
